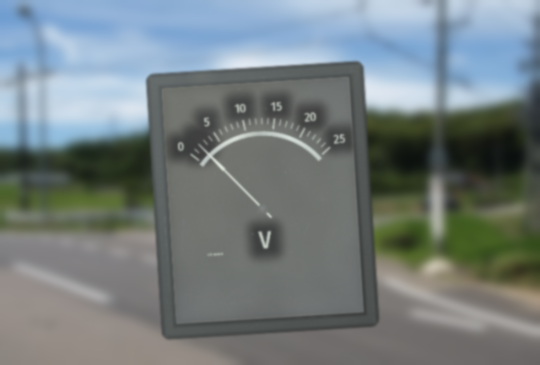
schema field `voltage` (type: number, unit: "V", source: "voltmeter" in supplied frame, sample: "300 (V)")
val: 2 (V)
